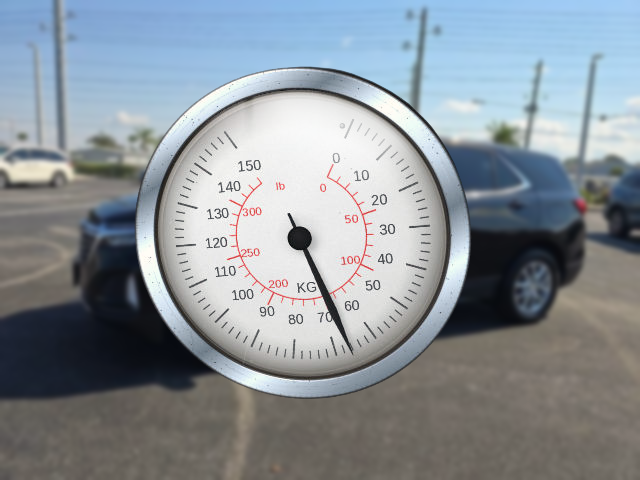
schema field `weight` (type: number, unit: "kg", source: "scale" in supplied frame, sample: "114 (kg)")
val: 66 (kg)
